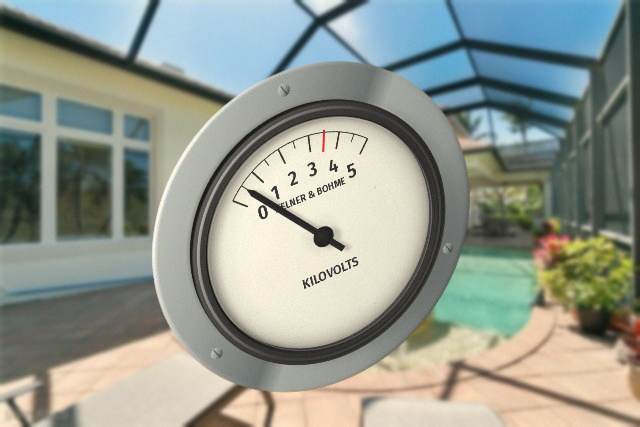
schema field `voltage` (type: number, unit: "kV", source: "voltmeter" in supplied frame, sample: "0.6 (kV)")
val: 0.5 (kV)
